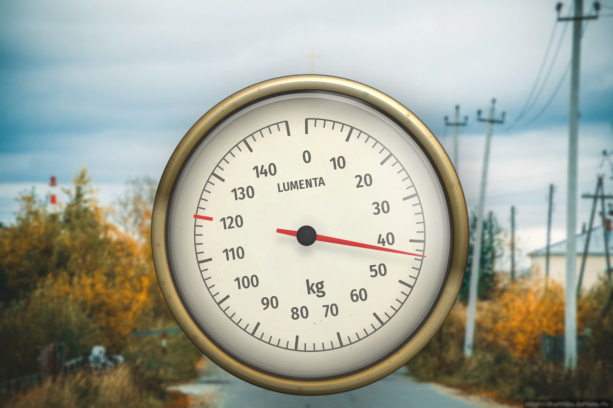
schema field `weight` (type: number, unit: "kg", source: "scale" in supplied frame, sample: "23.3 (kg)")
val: 43 (kg)
